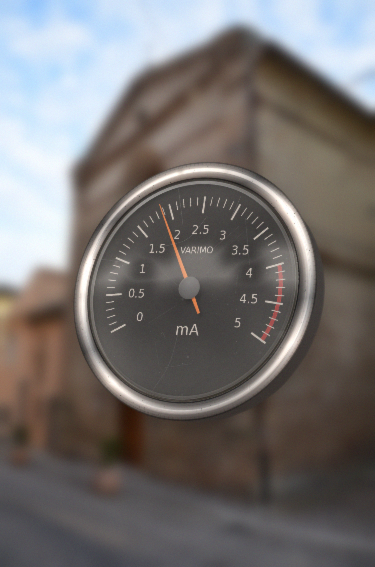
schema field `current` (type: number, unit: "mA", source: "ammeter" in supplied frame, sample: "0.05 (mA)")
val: 1.9 (mA)
